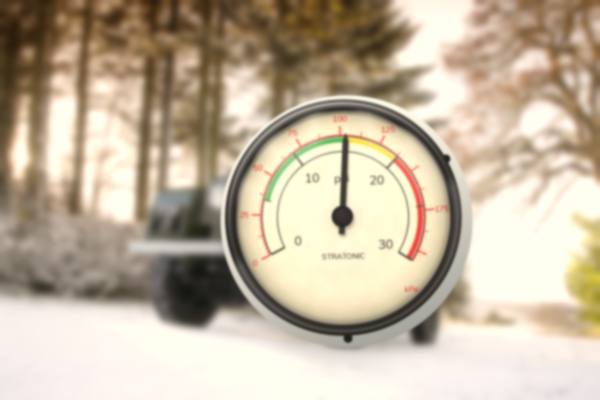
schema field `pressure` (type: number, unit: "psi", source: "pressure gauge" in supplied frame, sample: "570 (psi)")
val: 15 (psi)
